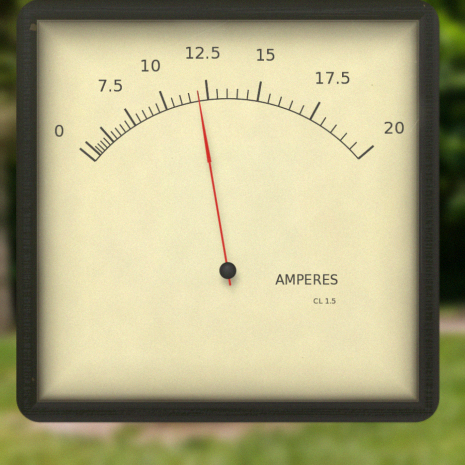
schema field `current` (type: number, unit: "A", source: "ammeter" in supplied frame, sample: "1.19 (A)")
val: 12 (A)
